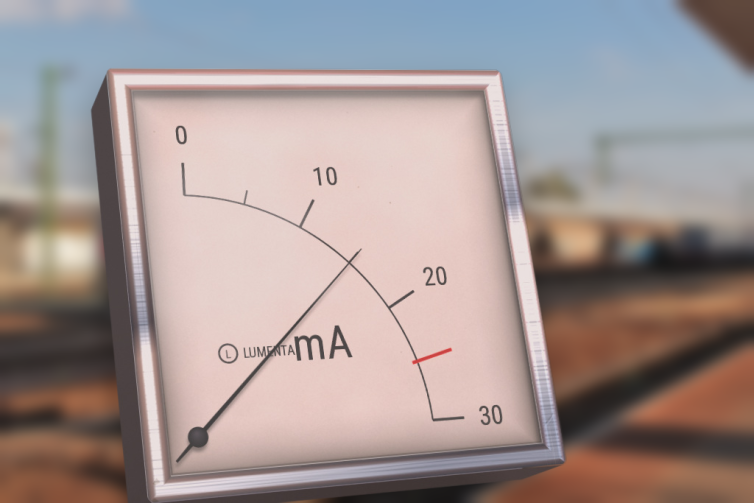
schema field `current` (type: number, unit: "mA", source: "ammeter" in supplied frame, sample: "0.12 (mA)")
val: 15 (mA)
